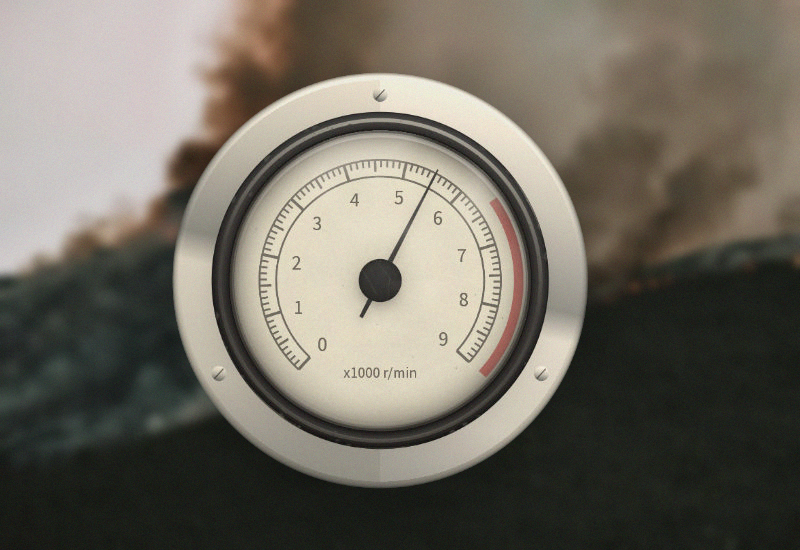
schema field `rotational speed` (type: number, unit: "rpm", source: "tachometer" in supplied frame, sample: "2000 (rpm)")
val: 5500 (rpm)
